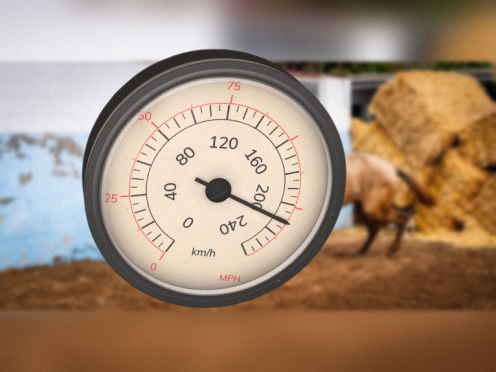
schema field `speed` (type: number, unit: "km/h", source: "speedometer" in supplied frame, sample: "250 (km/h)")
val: 210 (km/h)
